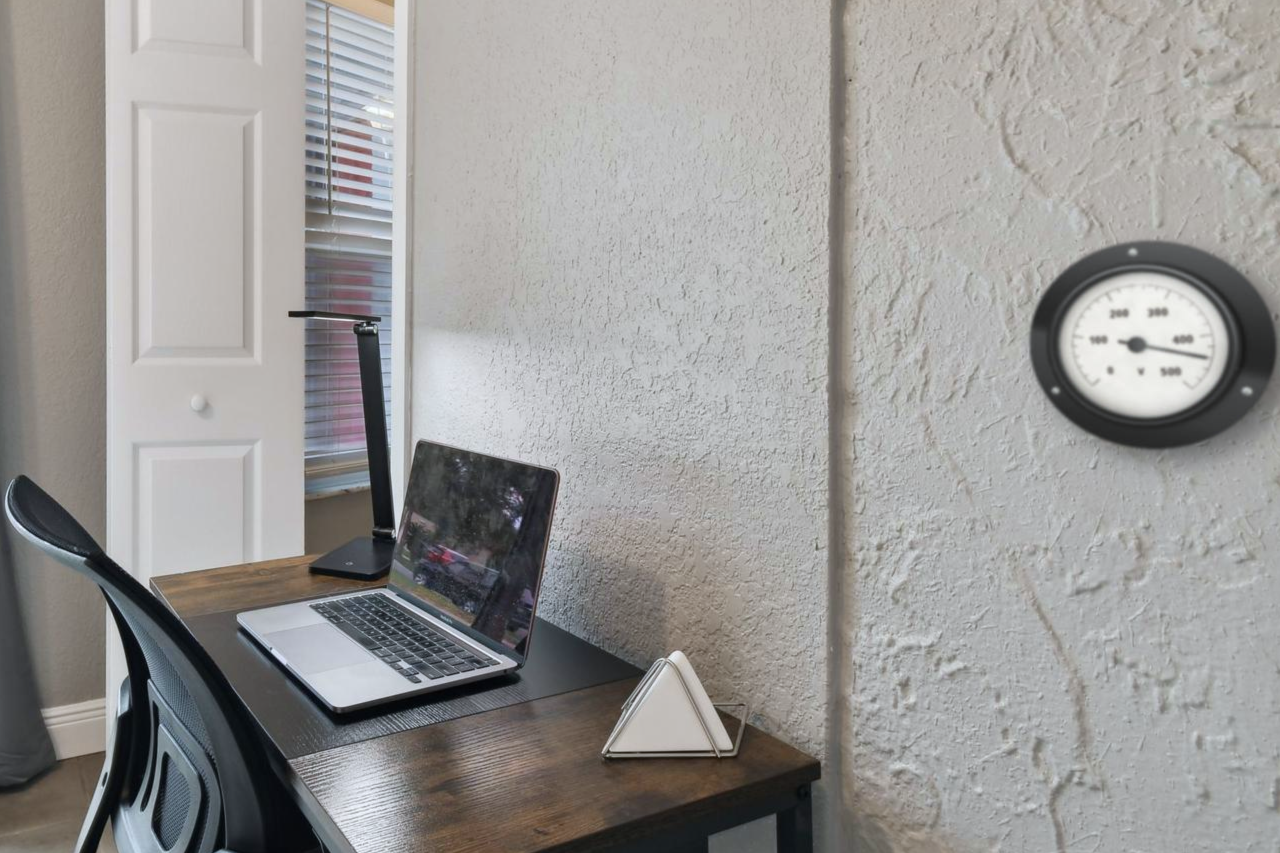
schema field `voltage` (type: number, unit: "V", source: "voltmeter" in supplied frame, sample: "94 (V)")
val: 440 (V)
